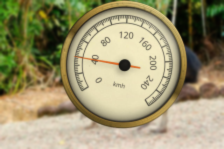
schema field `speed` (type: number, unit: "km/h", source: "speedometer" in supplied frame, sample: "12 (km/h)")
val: 40 (km/h)
